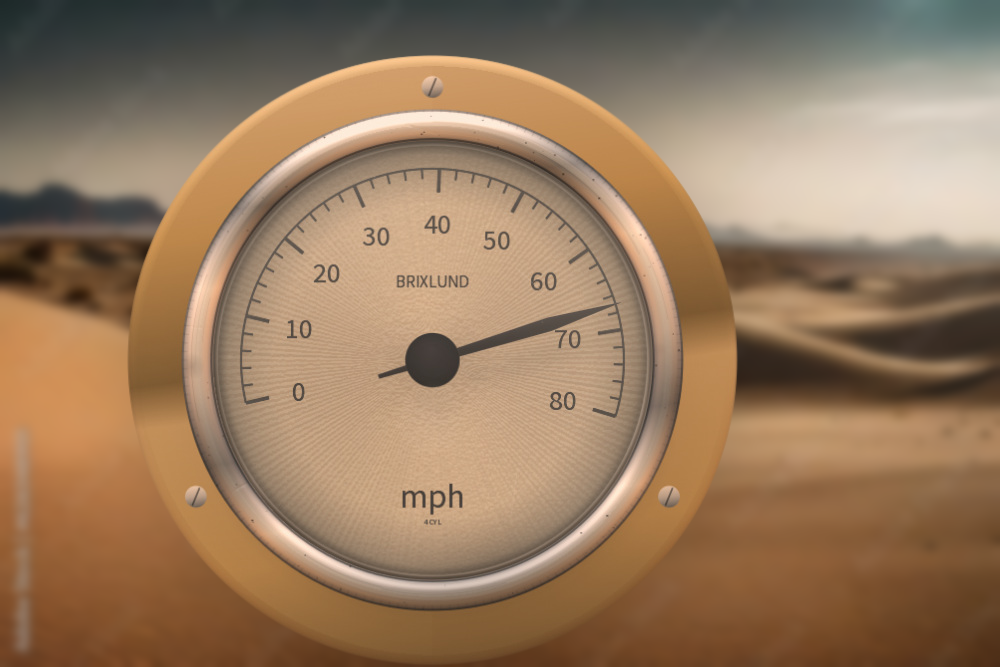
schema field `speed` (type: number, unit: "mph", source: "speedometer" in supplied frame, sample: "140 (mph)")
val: 67 (mph)
